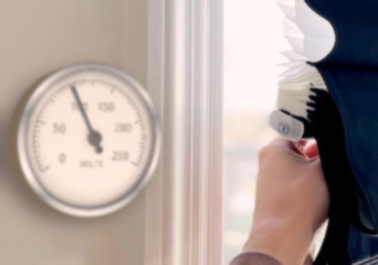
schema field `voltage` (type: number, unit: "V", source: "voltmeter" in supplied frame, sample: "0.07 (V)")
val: 100 (V)
